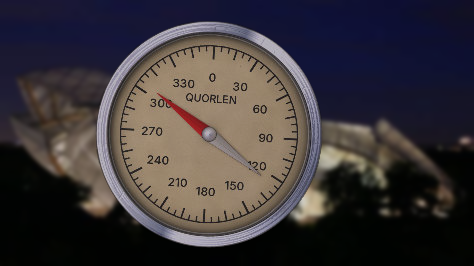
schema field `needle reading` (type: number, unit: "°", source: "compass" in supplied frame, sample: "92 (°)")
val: 305 (°)
